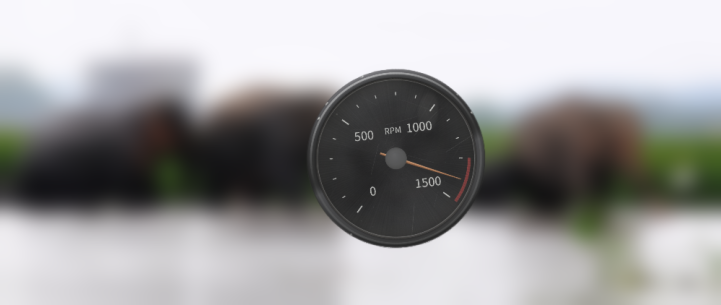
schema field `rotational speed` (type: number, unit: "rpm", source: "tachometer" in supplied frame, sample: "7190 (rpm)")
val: 1400 (rpm)
